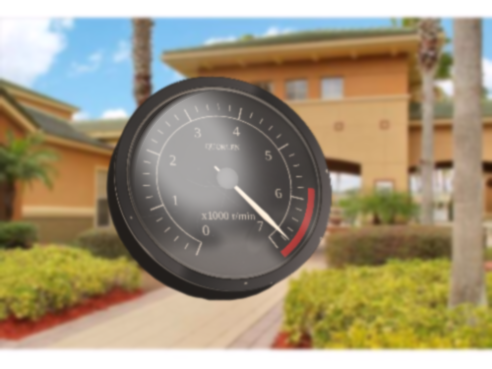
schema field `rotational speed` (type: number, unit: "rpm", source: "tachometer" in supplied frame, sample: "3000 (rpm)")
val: 6800 (rpm)
